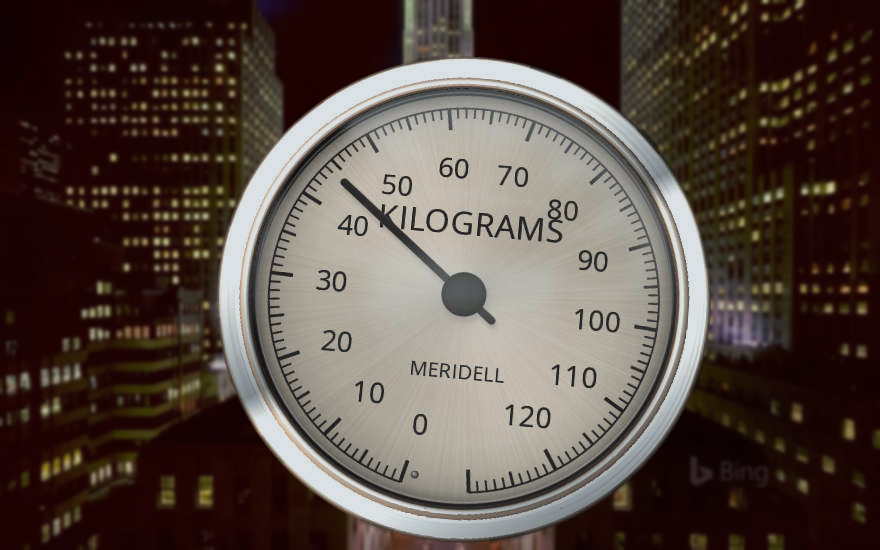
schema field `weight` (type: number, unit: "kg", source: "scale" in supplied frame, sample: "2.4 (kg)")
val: 44 (kg)
